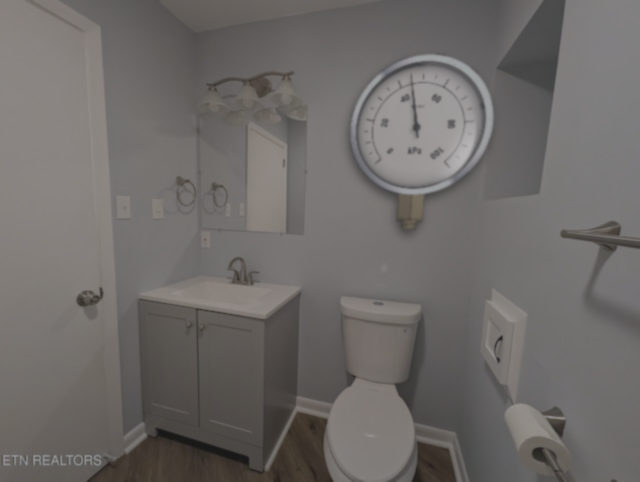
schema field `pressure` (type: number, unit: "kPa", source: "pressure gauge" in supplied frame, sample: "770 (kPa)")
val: 45 (kPa)
